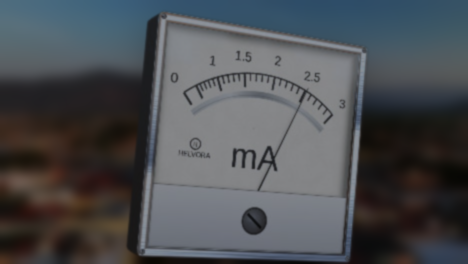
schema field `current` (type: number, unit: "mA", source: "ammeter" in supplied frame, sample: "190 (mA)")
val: 2.5 (mA)
